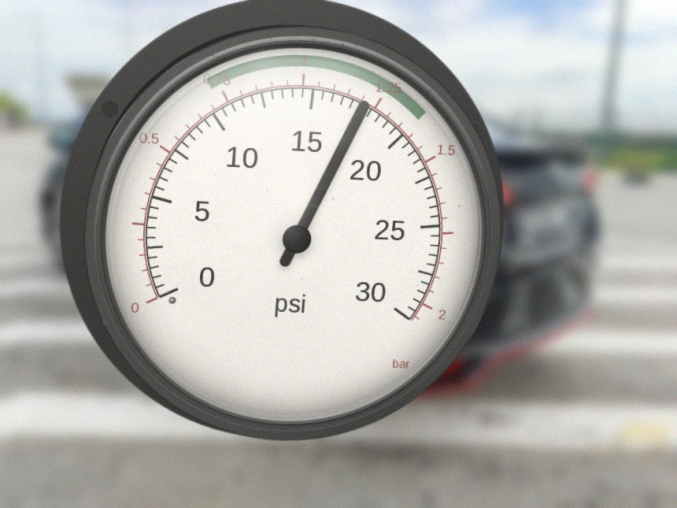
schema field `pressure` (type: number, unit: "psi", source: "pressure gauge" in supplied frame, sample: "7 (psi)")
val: 17.5 (psi)
